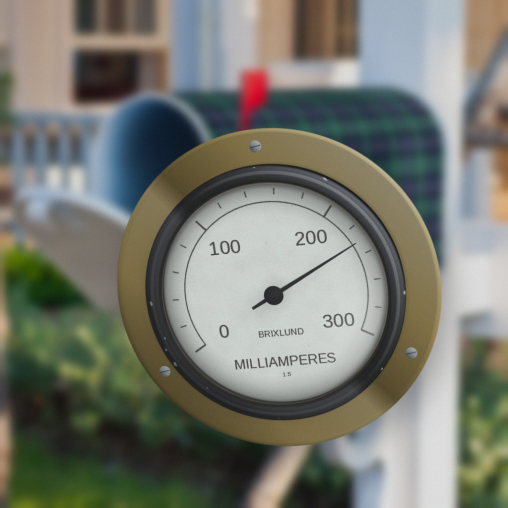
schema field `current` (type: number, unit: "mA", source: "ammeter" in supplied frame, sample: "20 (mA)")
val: 230 (mA)
